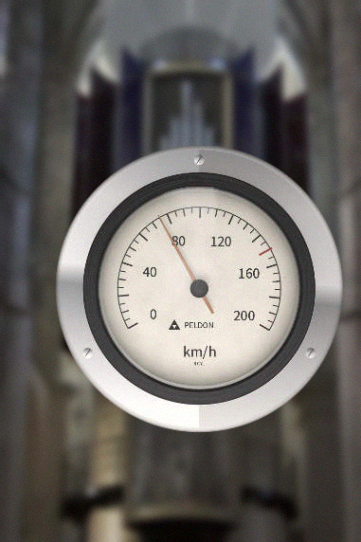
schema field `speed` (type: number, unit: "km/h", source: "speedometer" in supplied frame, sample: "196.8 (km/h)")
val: 75 (km/h)
